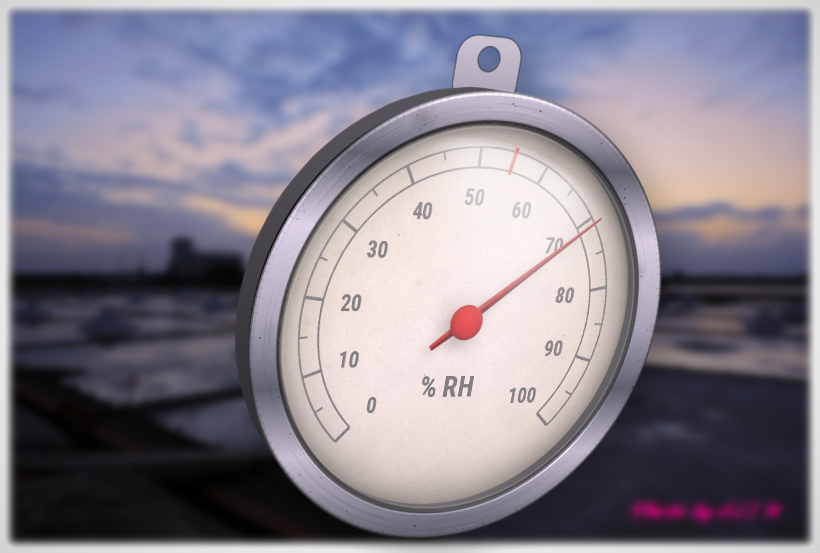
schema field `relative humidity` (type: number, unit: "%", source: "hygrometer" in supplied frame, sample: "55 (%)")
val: 70 (%)
